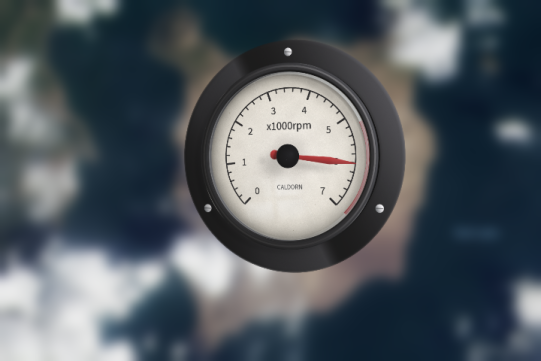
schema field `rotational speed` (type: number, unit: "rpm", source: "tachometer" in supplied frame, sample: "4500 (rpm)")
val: 6000 (rpm)
